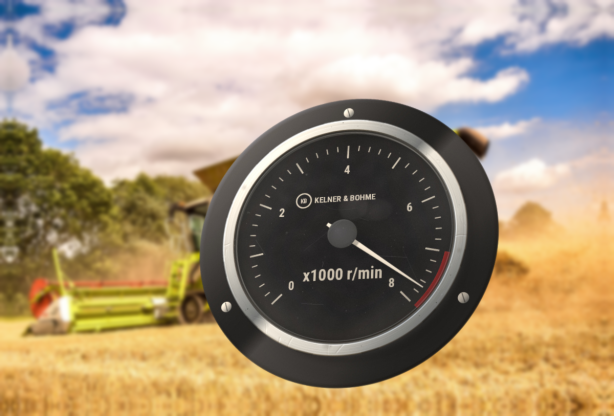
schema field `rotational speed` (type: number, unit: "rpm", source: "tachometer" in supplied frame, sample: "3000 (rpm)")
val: 7700 (rpm)
